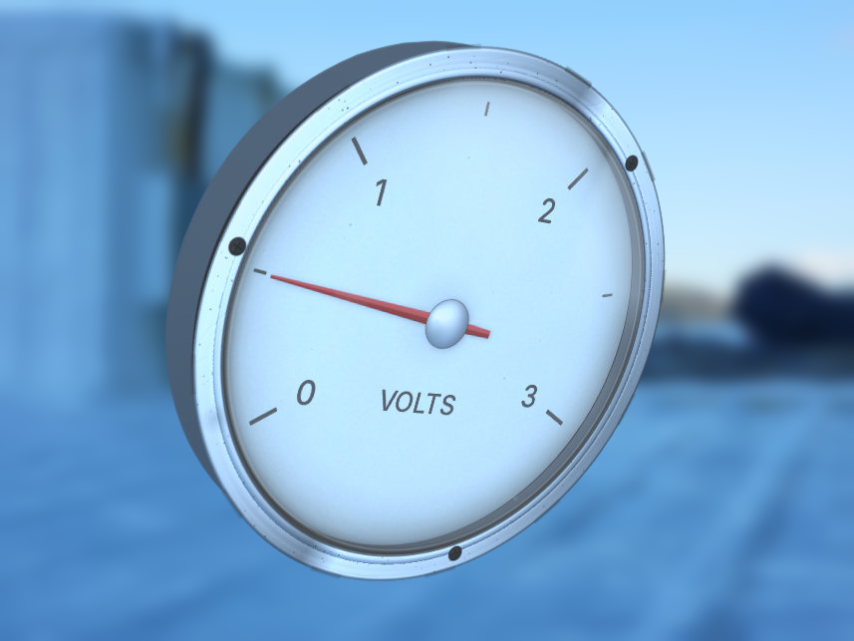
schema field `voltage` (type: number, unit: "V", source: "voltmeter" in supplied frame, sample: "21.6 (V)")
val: 0.5 (V)
